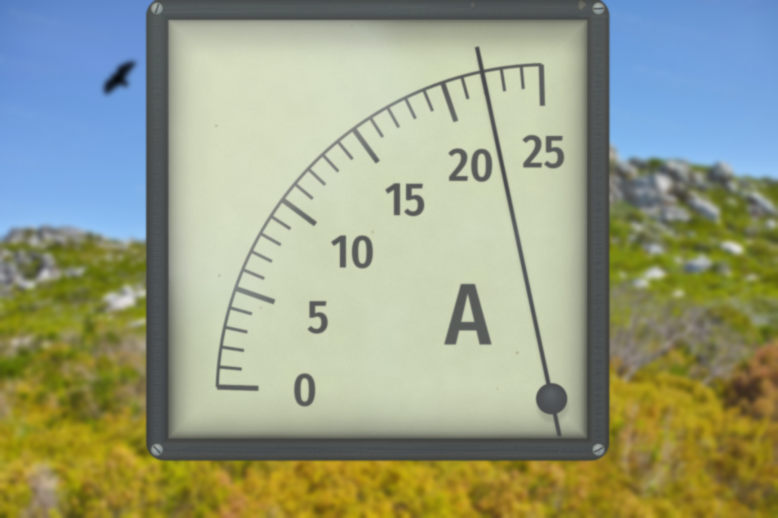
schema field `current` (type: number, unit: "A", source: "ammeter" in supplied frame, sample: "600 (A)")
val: 22 (A)
